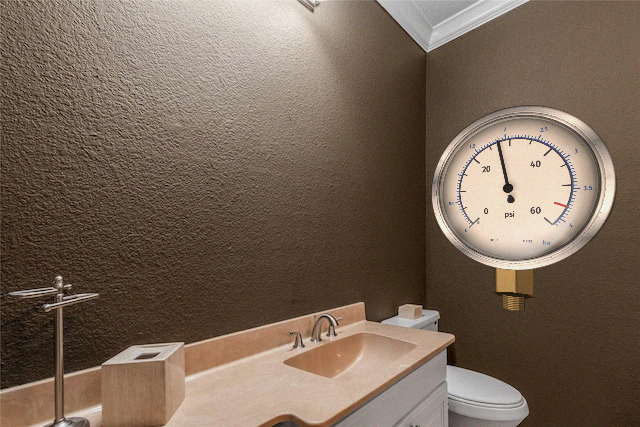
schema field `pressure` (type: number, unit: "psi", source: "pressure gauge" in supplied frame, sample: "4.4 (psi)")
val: 27.5 (psi)
